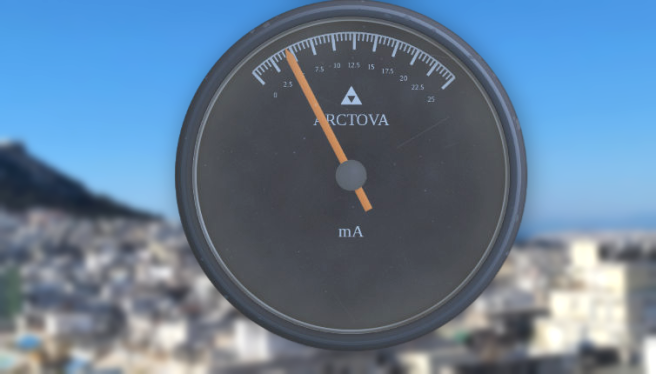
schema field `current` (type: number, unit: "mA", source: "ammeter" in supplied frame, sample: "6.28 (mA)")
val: 4.5 (mA)
